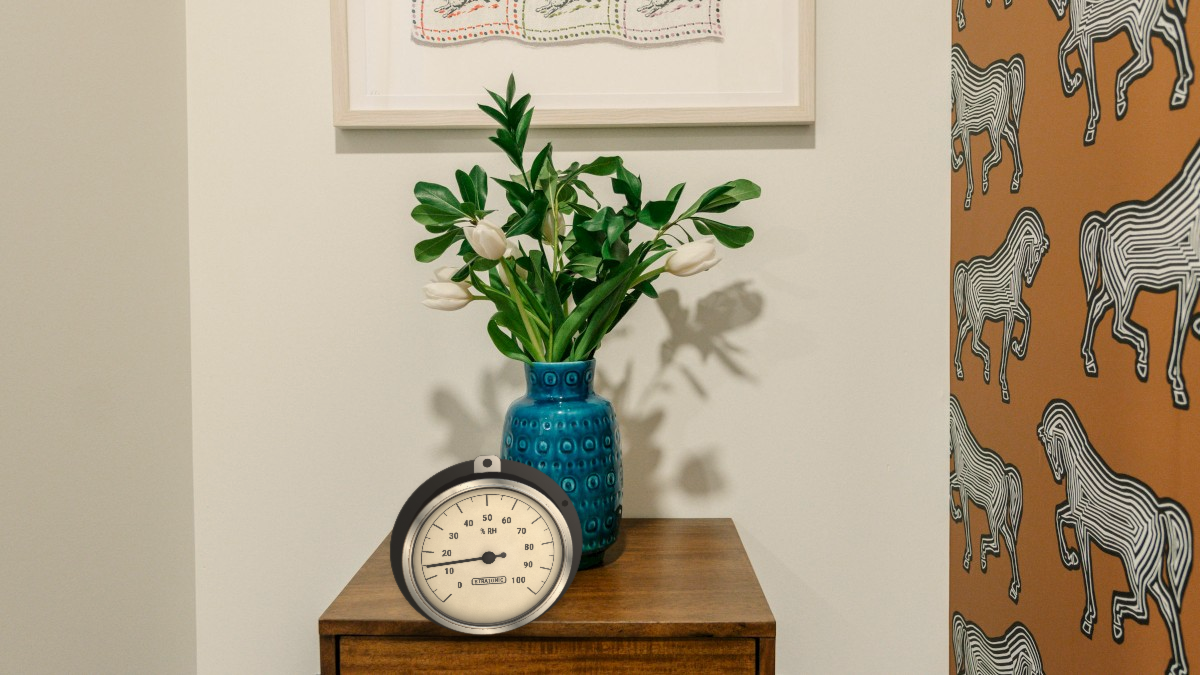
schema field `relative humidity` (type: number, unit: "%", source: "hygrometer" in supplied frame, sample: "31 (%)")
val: 15 (%)
